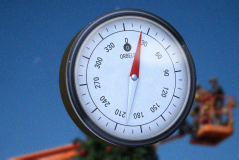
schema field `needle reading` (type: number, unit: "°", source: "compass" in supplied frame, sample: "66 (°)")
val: 20 (°)
